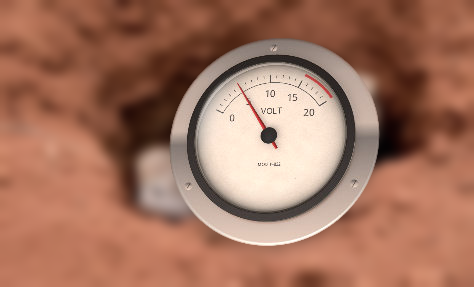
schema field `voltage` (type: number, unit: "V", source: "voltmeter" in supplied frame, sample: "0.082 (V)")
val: 5 (V)
